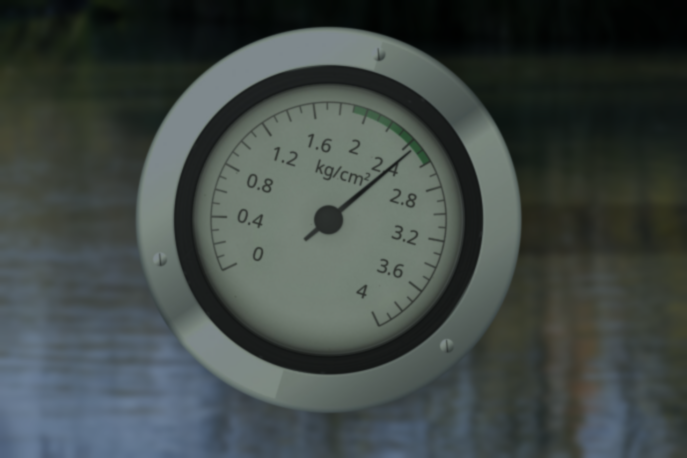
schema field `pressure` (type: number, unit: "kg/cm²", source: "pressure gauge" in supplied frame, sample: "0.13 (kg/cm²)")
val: 2.45 (kg/cm²)
